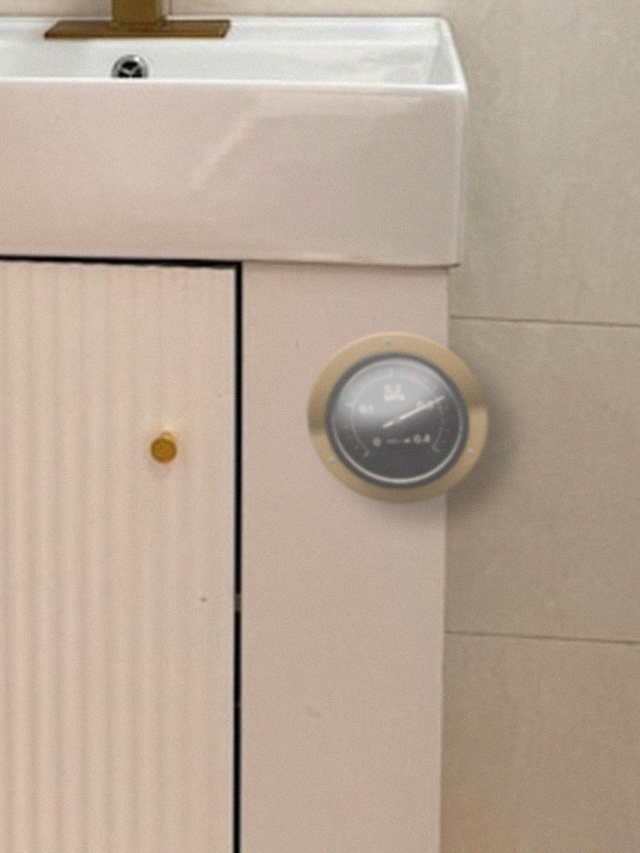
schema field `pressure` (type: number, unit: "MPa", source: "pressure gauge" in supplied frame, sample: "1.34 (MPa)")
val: 0.3 (MPa)
